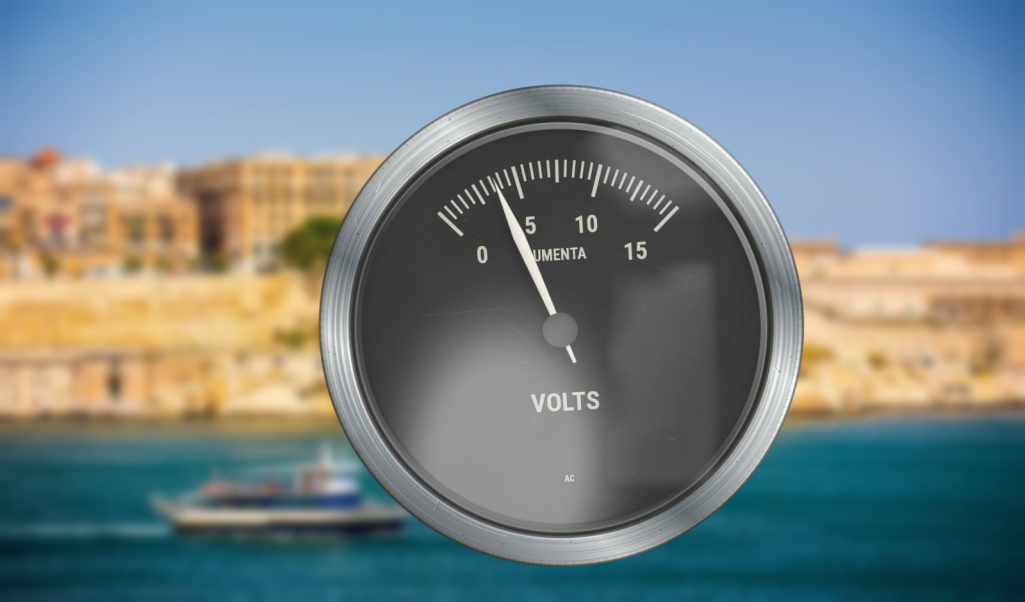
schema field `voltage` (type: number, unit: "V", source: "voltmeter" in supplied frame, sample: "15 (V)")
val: 3.75 (V)
